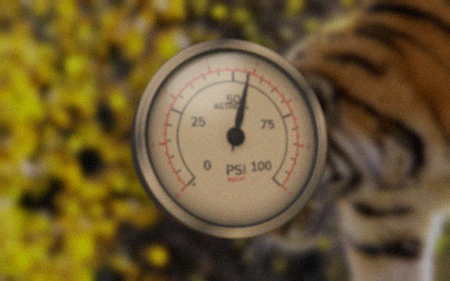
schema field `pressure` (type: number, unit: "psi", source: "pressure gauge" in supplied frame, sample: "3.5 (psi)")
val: 55 (psi)
